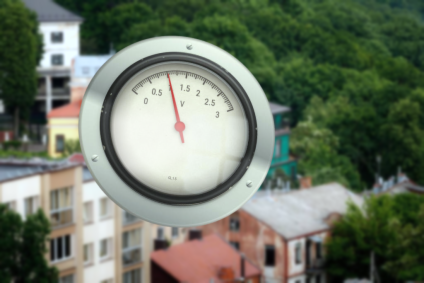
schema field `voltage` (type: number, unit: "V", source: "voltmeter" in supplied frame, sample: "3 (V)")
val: 1 (V)
